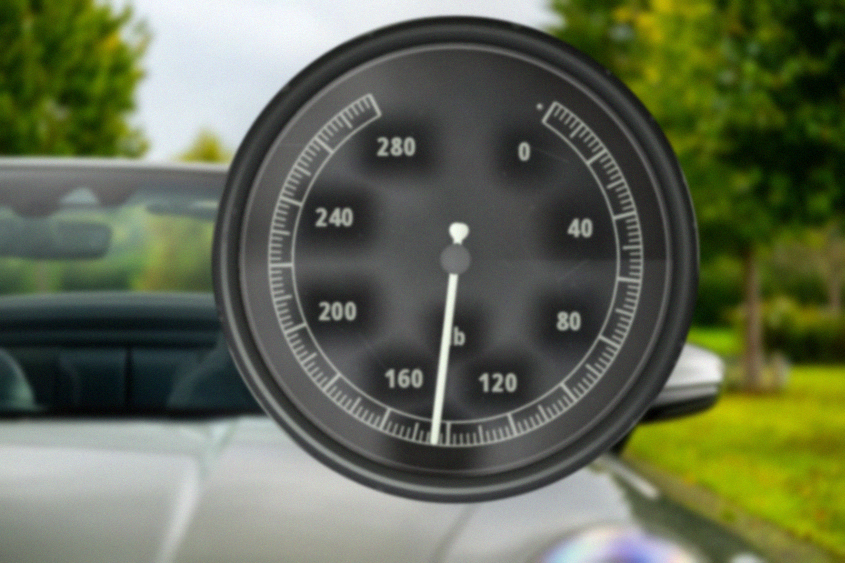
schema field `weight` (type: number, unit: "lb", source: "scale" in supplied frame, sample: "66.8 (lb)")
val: 144 (lb)
